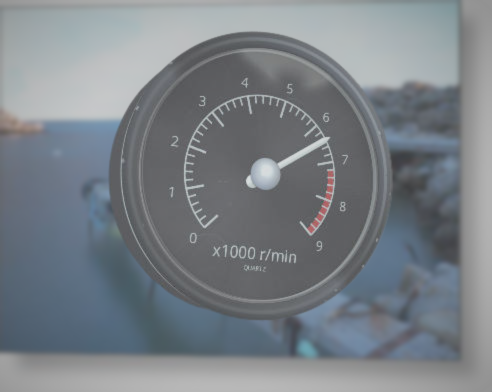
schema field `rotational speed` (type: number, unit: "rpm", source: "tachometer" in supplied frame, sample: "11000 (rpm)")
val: 6400 (rpm)
